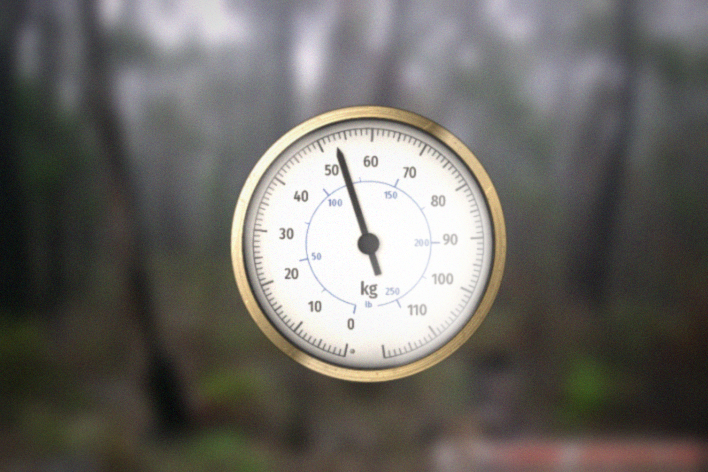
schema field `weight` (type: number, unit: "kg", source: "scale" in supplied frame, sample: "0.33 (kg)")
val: 53 (kg)
